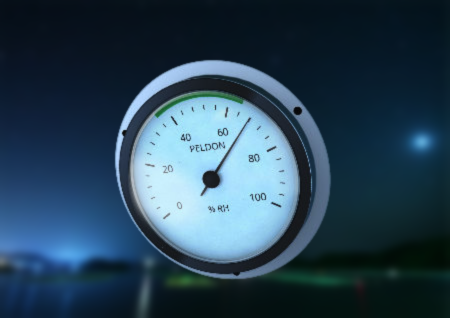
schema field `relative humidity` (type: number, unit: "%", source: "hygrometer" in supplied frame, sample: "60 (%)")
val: 68 (%)
